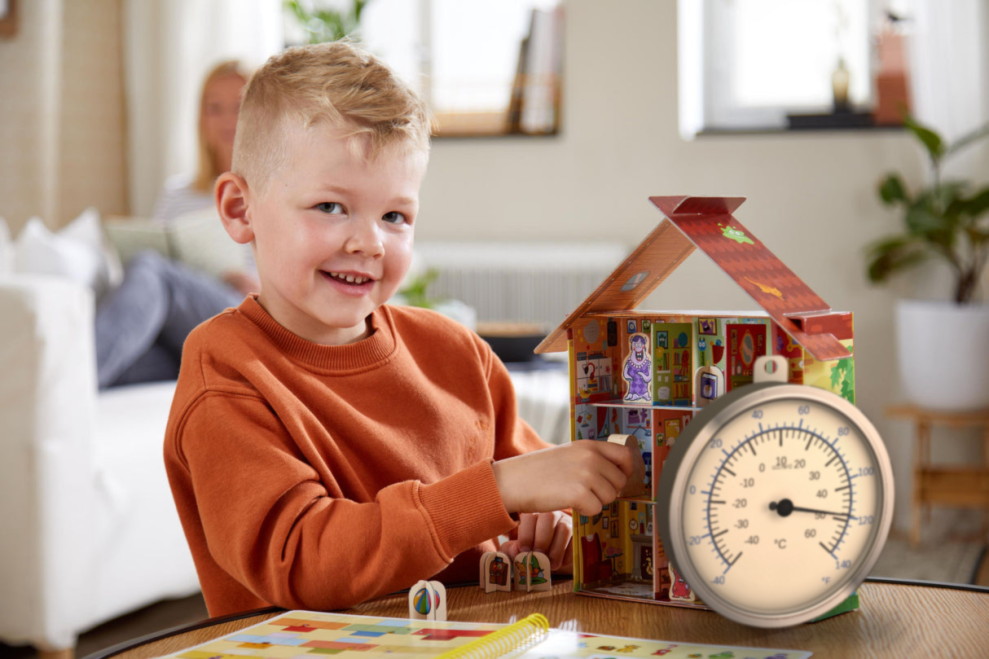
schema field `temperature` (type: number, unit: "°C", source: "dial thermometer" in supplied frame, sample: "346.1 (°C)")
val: 48 (°C)
